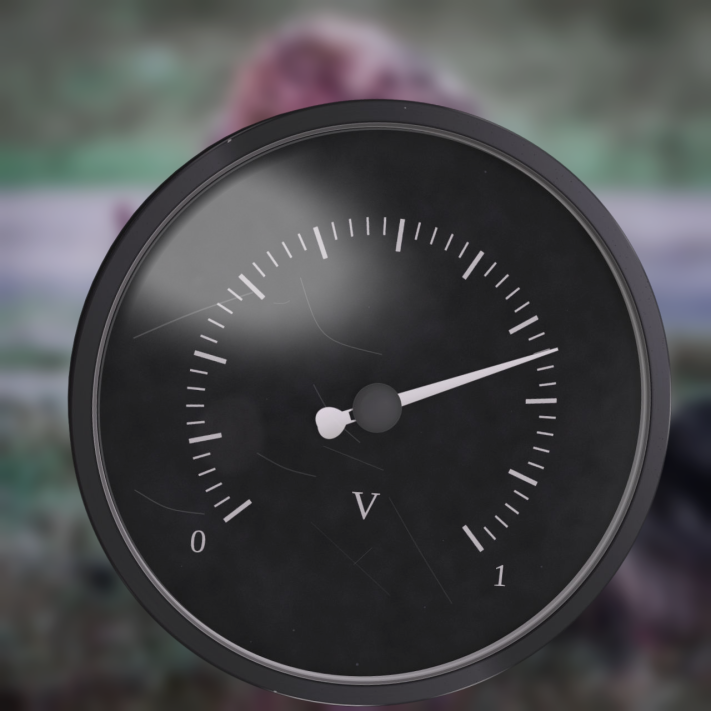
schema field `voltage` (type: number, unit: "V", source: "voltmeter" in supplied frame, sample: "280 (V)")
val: 0.74 (V)
